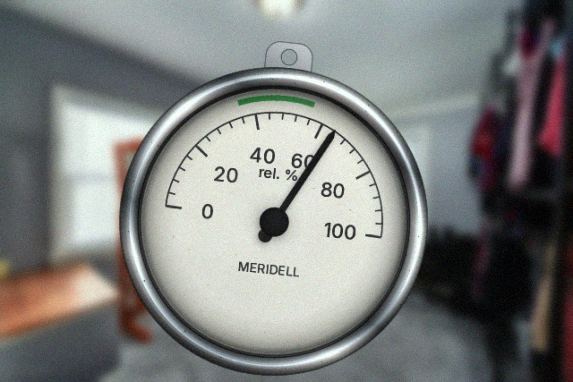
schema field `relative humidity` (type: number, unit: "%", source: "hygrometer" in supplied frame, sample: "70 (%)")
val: 64 (%)
